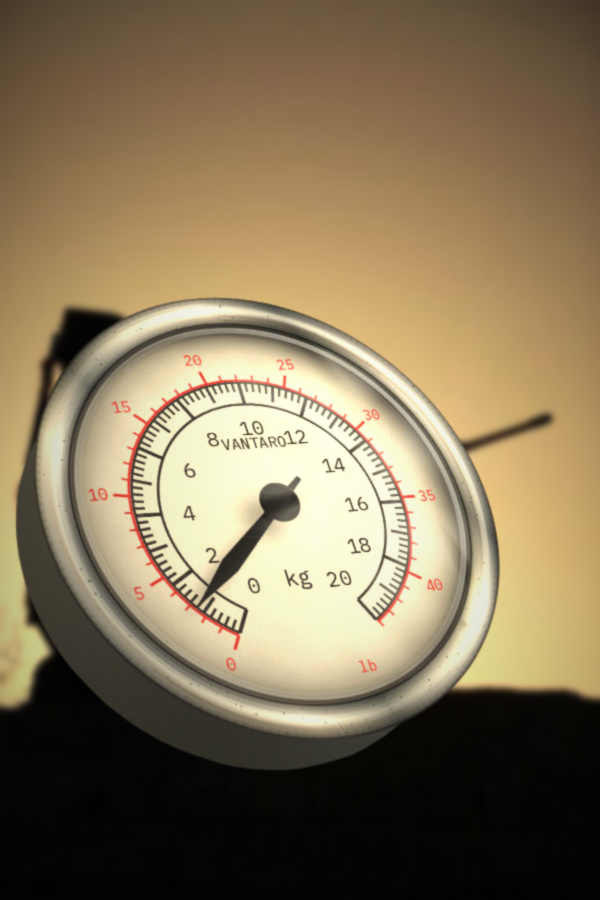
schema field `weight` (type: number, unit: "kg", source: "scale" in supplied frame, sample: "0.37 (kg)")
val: 1.2 (kg)
